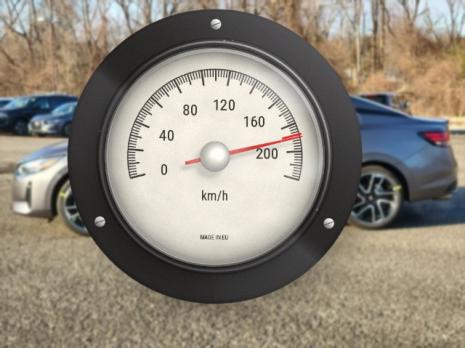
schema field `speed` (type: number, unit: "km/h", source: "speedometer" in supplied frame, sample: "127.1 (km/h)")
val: 190 (km/h)
